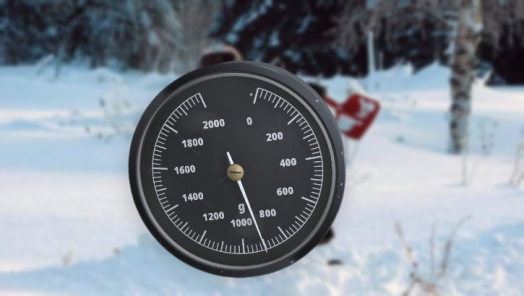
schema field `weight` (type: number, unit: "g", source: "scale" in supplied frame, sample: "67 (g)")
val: 900 (g)
